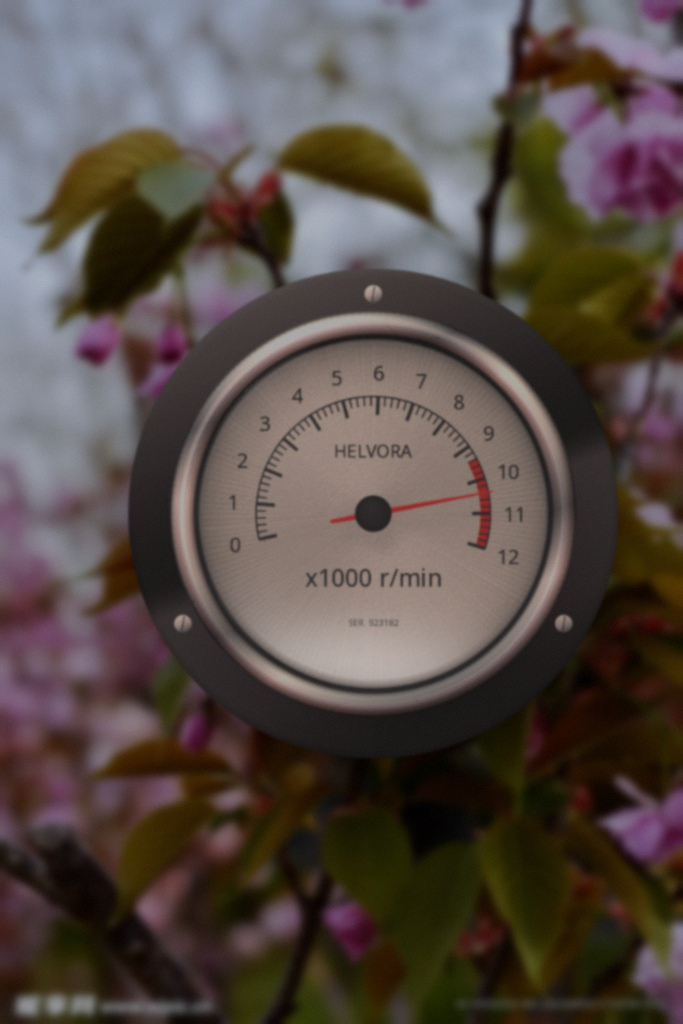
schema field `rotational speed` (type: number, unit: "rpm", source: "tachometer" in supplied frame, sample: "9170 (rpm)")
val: 10400 (rpm)
